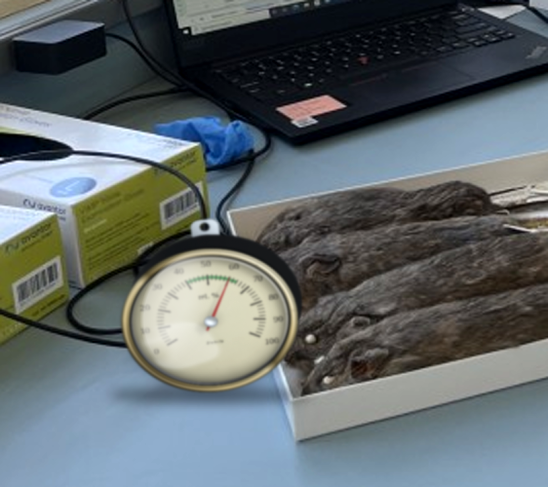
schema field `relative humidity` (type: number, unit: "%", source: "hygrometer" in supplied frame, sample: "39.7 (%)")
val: 60 (%)
